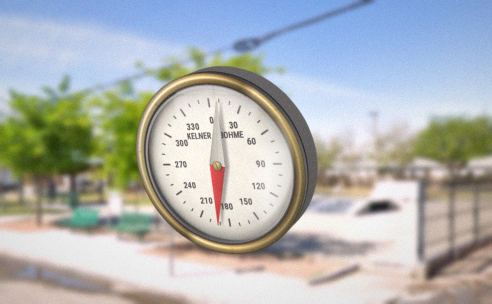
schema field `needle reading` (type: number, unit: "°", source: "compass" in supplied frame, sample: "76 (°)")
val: 190 (°)
